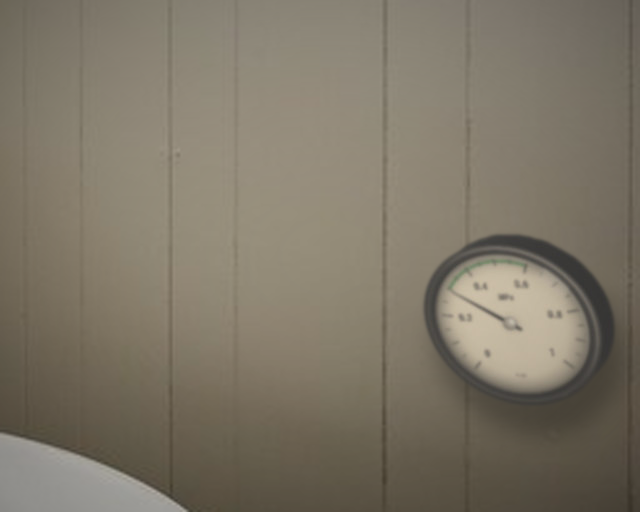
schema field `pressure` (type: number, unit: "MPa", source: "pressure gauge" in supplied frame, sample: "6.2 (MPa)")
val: 0.3 (MPa)
